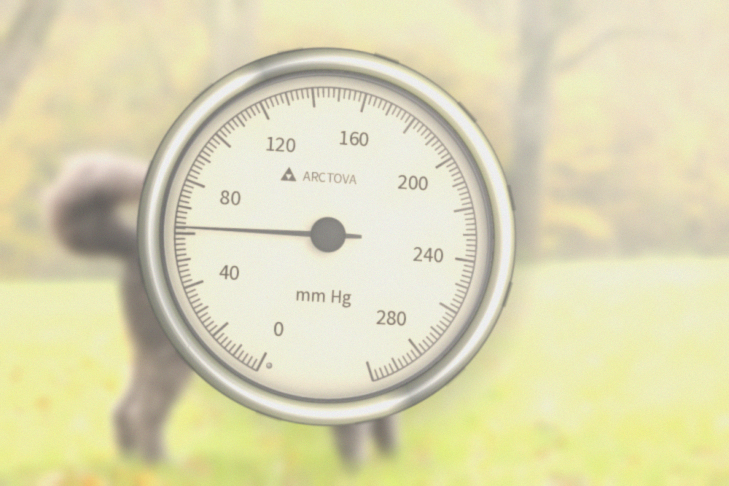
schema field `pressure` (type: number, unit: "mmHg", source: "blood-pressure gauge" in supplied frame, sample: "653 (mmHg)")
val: 62 (mmHg)
